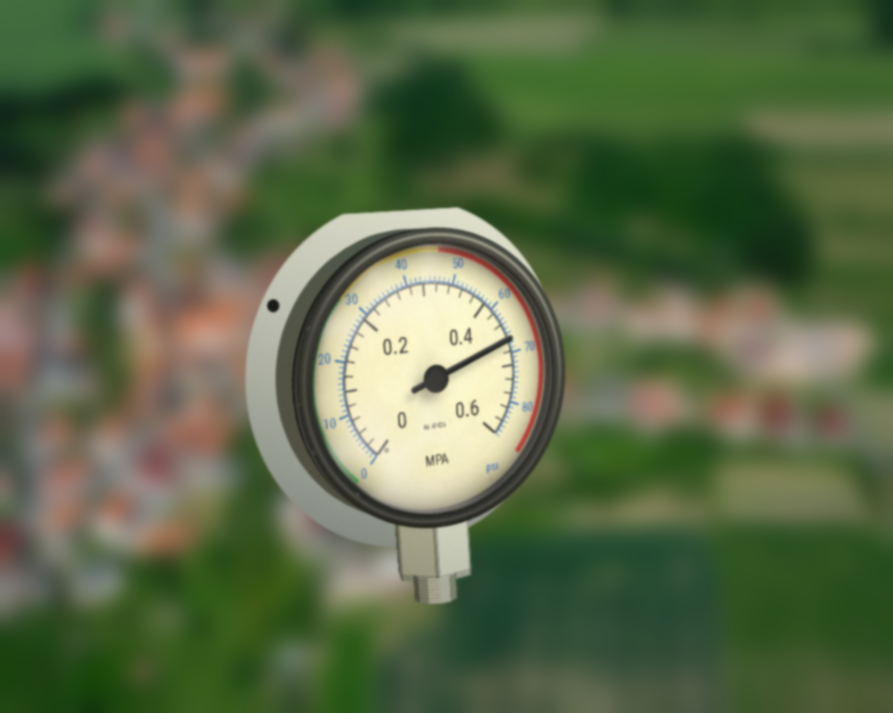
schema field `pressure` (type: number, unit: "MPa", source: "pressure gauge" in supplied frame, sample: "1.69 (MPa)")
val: 0.46 (MPa)
